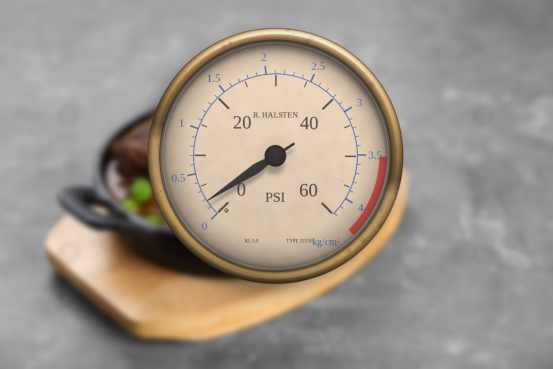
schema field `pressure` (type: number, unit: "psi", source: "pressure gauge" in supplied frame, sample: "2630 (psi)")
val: 2.5 (psi)
